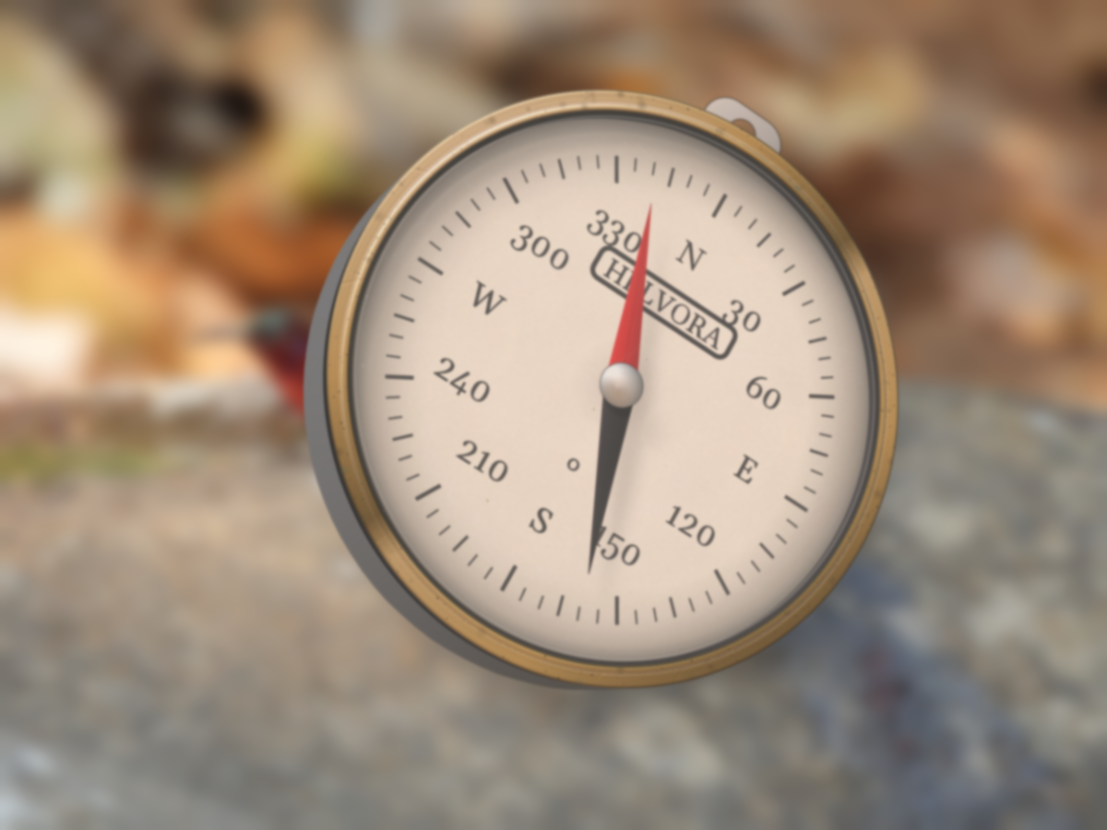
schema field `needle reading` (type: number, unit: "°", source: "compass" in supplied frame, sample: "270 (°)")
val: 340 (°)
